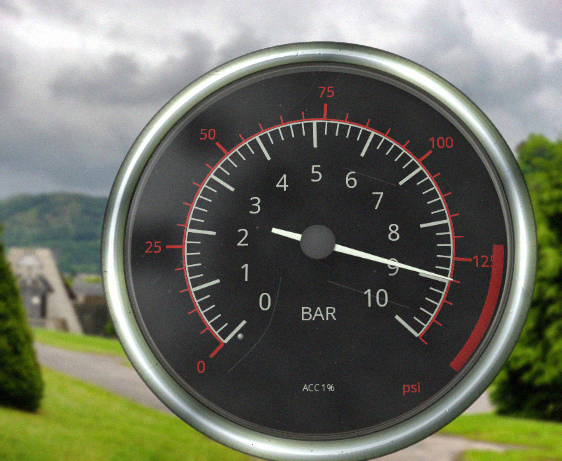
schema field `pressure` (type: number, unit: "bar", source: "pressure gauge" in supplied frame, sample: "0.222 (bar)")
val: 9 (bar)
